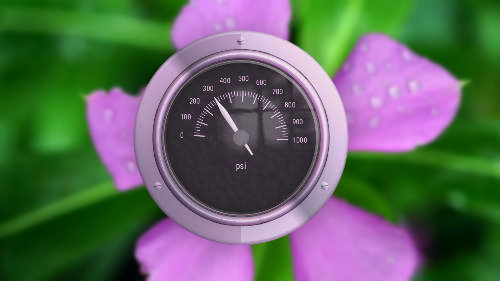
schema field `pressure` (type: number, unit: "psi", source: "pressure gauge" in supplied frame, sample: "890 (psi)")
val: 300 (psi)
